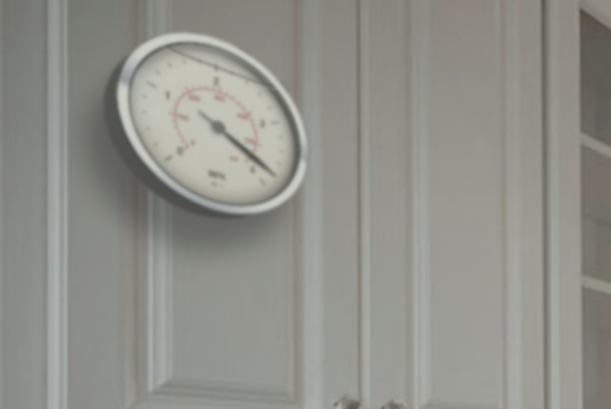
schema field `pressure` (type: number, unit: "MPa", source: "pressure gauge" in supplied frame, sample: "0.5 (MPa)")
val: 3.8 (MPa)
